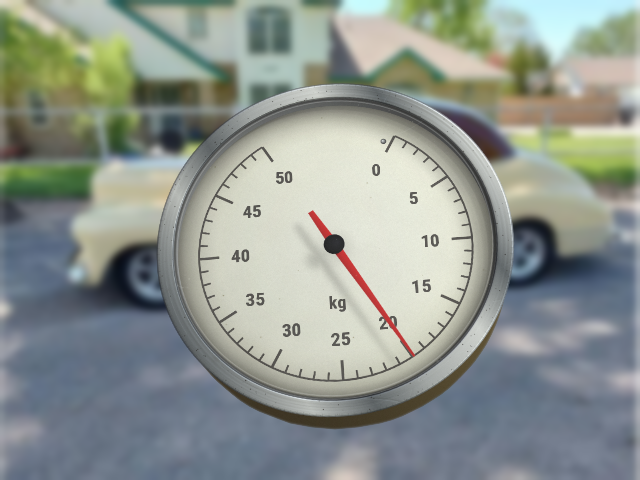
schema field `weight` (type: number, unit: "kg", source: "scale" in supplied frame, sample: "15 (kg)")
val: 20 (kg)
